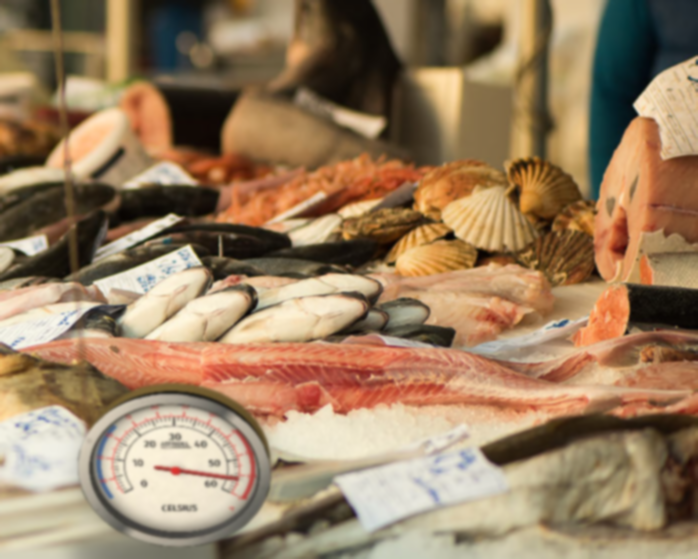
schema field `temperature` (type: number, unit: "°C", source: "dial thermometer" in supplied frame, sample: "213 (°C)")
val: 55 (°C)
